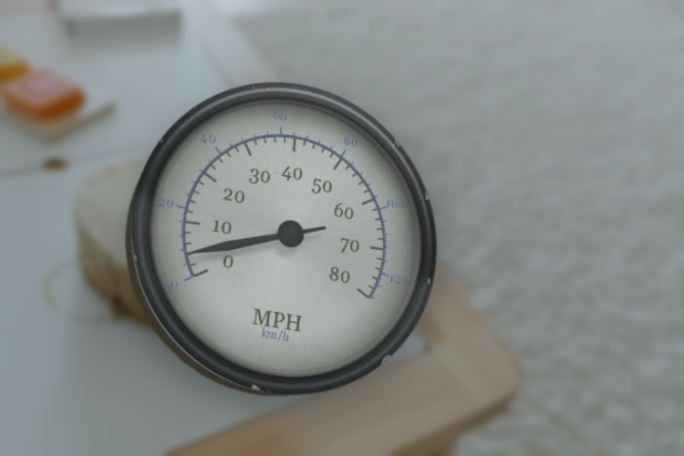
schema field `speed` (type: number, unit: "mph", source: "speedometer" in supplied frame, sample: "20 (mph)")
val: 4 (mph)
